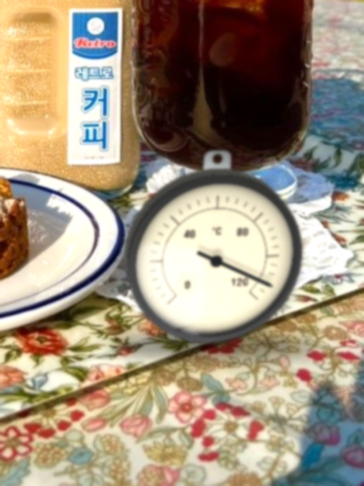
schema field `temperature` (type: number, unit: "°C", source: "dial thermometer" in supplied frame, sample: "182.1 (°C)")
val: 112 (°C)
